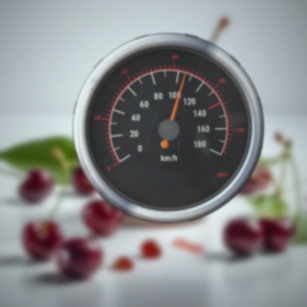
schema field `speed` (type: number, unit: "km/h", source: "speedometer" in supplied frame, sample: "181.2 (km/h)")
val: 105 (km/h)
